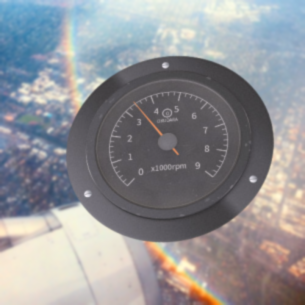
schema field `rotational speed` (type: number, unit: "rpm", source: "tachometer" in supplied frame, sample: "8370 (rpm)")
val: 3400 (rpm)
